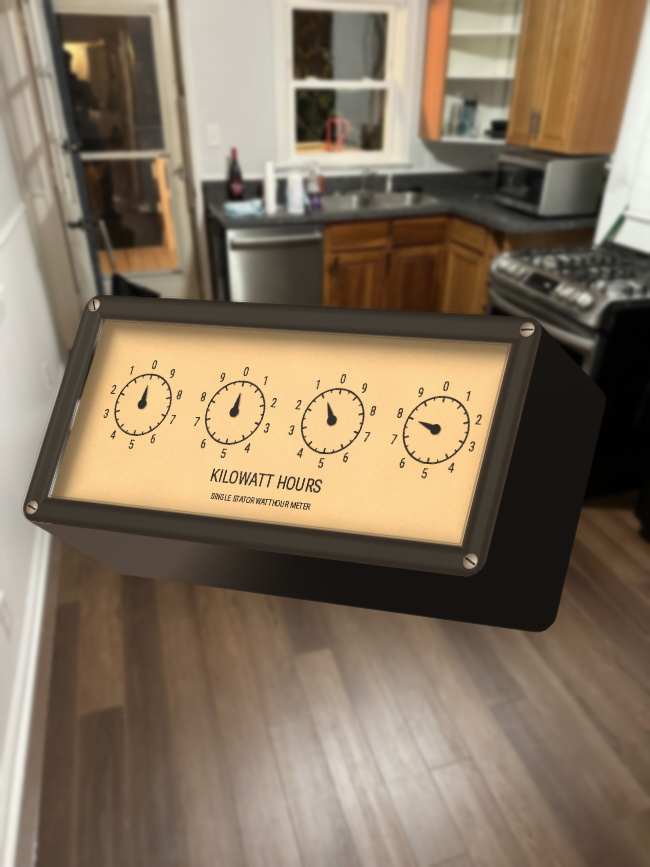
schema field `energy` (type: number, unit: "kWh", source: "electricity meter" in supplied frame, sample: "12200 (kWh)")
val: 8 (kWh)
